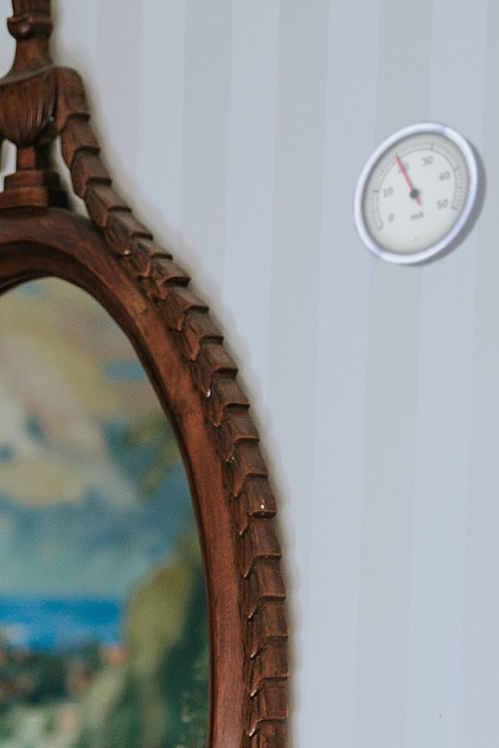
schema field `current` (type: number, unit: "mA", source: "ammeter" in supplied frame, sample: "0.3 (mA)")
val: 20 (mA)
